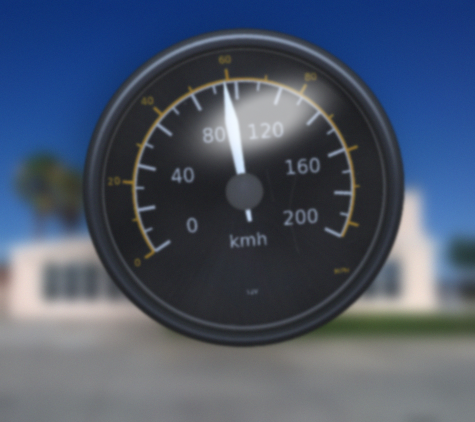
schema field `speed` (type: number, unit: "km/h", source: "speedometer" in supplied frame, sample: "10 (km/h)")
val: 95 (km/h)
